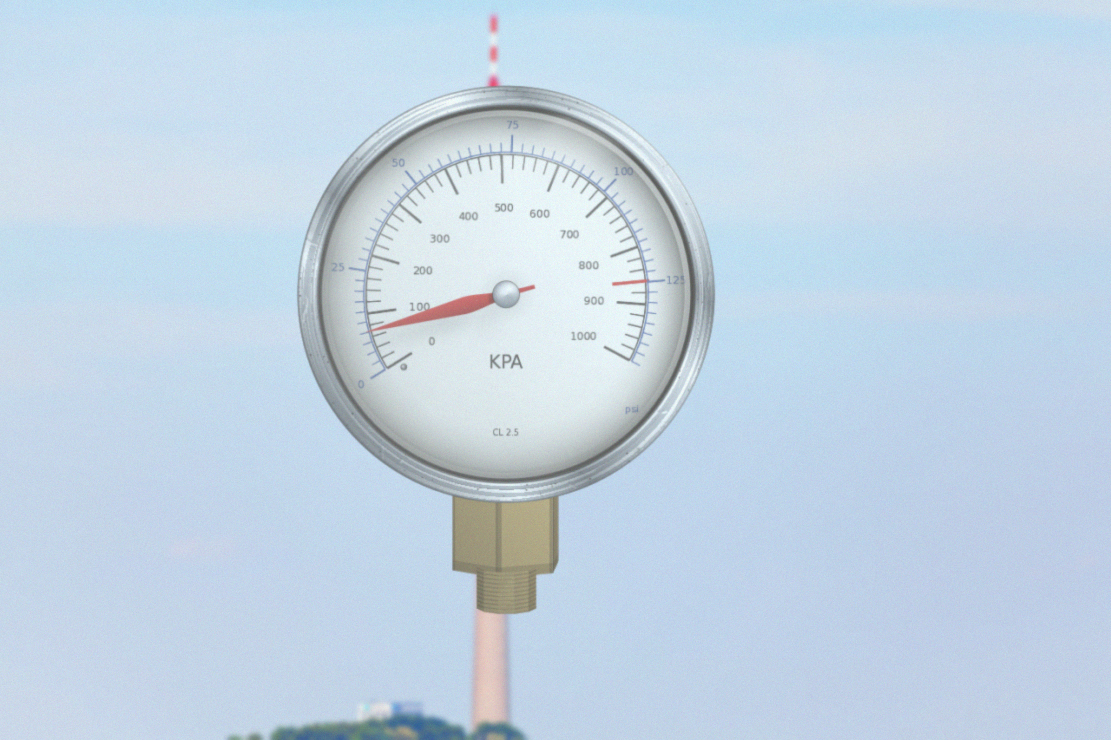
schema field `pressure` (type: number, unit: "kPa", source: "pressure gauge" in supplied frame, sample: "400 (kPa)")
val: 70 (kPa)
